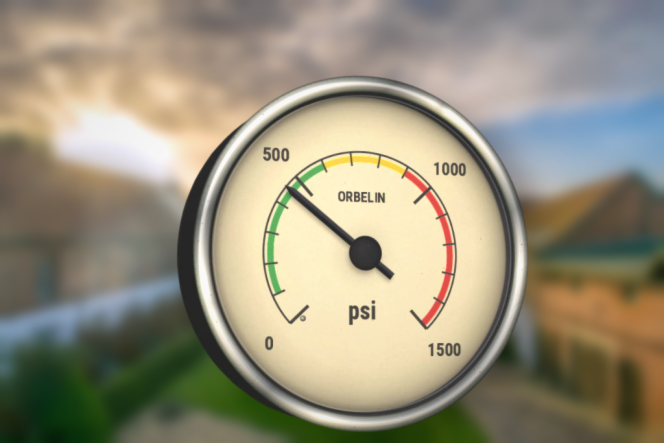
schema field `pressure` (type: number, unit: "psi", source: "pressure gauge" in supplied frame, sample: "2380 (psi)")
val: 450 (psi)
